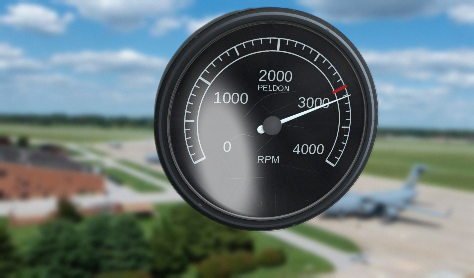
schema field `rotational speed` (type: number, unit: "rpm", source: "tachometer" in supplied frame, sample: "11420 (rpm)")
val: 3100 (rpm)
